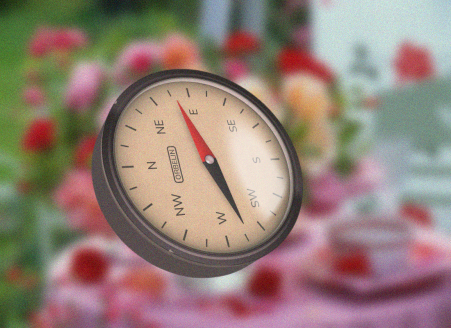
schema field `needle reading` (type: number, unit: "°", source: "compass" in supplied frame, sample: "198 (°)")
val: 75 (°)
